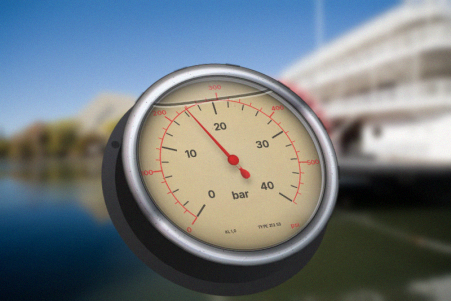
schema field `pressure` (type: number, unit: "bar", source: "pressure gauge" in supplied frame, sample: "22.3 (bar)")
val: 16 (bar)
